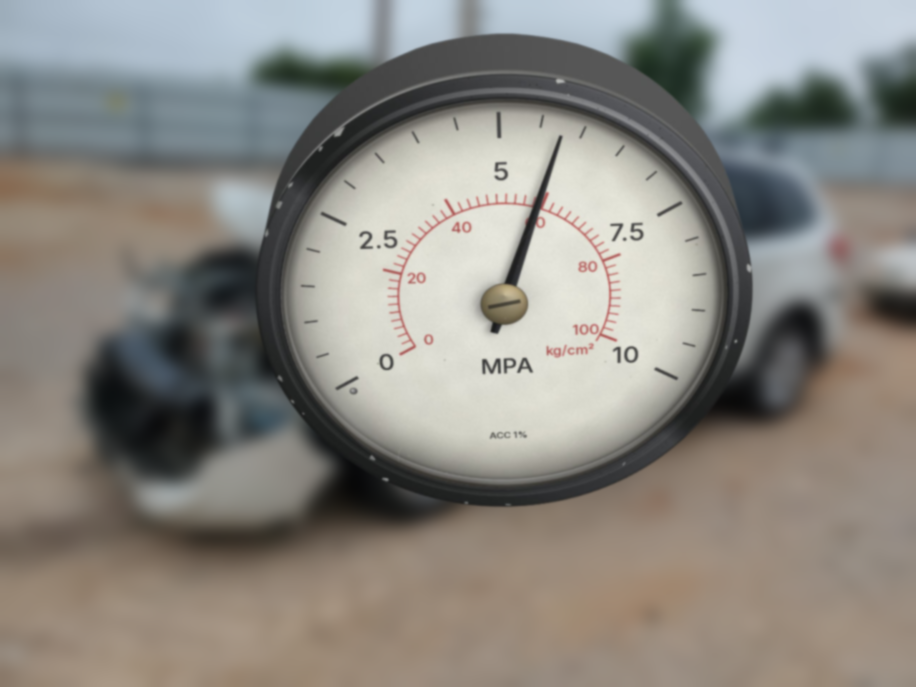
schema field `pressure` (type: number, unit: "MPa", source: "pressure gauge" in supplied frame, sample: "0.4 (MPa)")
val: 5.75 (MPa)
